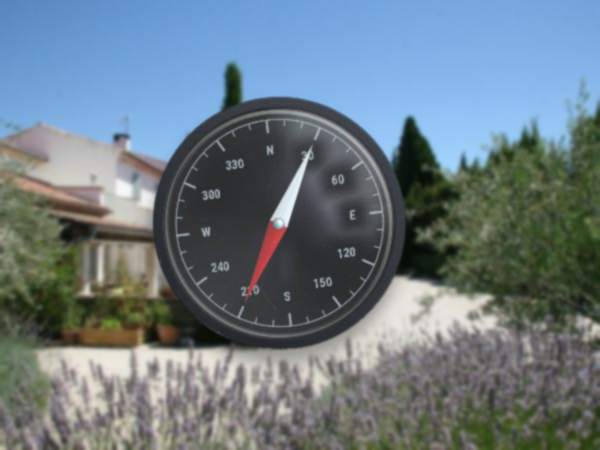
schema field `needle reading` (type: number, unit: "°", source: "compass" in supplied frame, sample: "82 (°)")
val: 210 (°)
